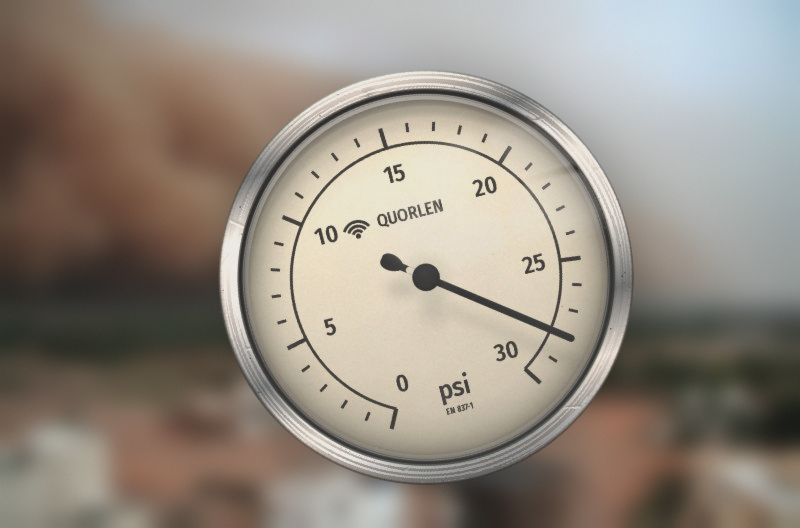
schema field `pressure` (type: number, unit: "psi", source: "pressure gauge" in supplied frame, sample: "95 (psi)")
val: 28 (psi)
